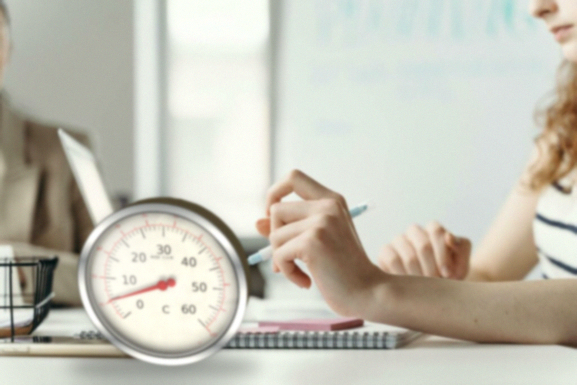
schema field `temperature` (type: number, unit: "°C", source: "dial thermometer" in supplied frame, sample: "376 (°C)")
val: 5 (°C)
